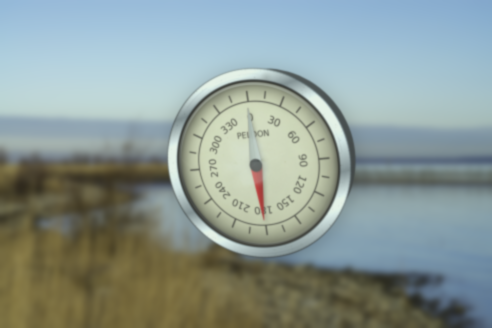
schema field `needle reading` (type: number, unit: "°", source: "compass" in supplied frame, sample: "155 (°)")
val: 180 (°)
